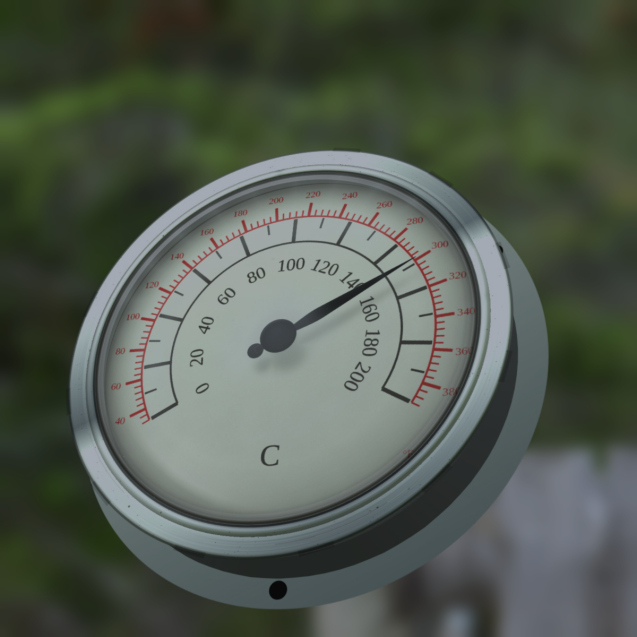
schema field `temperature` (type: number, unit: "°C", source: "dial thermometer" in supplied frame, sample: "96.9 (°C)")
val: 150 (°C)
